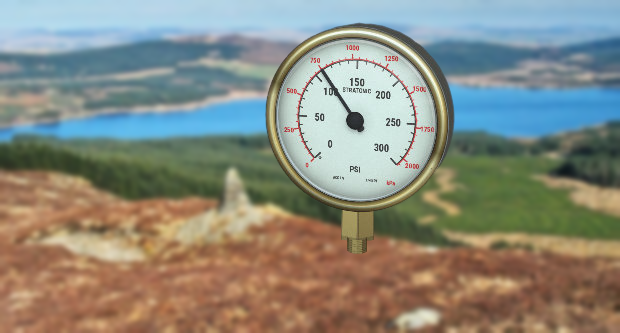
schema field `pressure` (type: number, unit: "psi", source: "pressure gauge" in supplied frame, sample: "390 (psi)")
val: 110 (psi)
